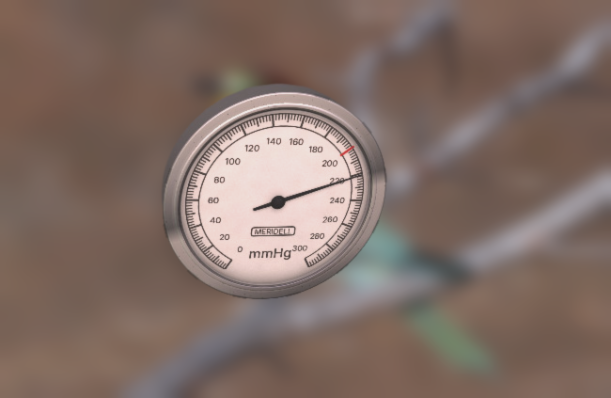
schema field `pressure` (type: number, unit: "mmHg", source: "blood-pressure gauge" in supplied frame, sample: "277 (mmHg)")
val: 220 (mmHg)
